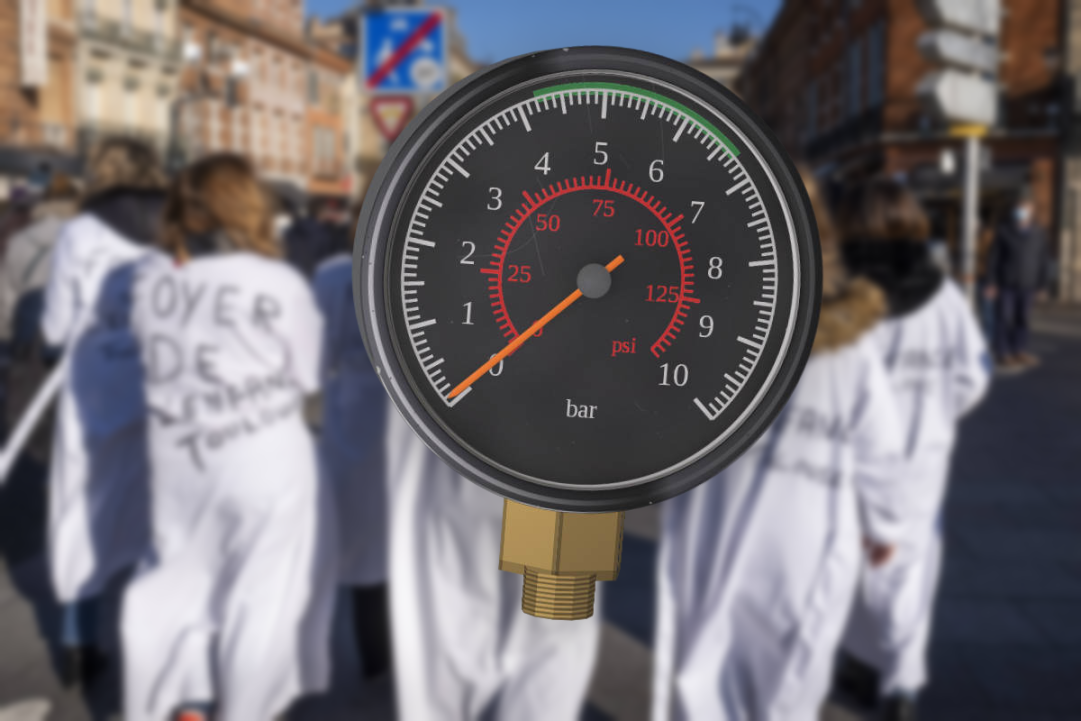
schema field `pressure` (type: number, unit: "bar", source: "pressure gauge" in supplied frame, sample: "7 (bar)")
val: 0.1 (bar)
